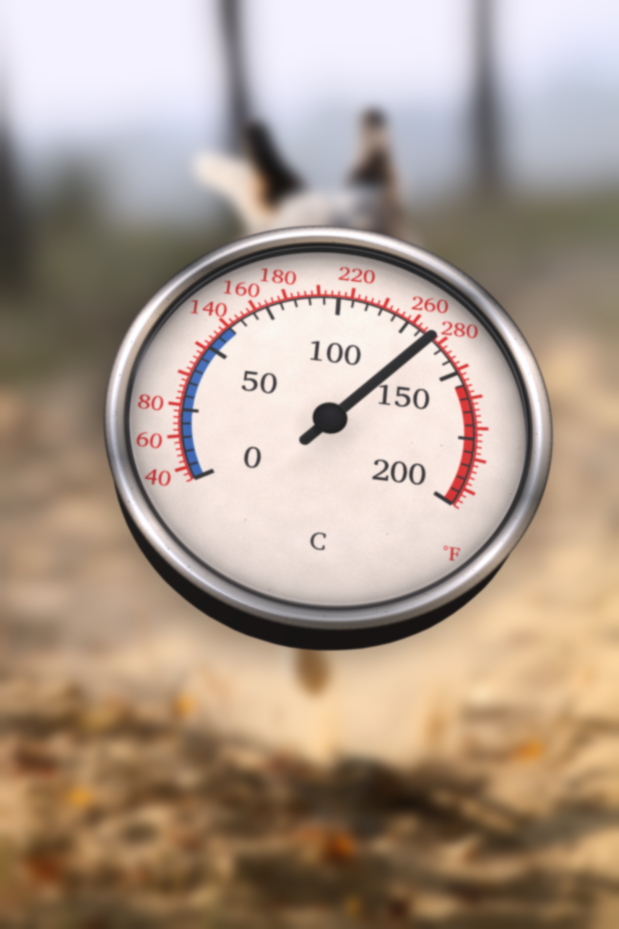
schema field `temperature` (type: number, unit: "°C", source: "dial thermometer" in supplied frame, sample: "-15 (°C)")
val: 135 (°C)
